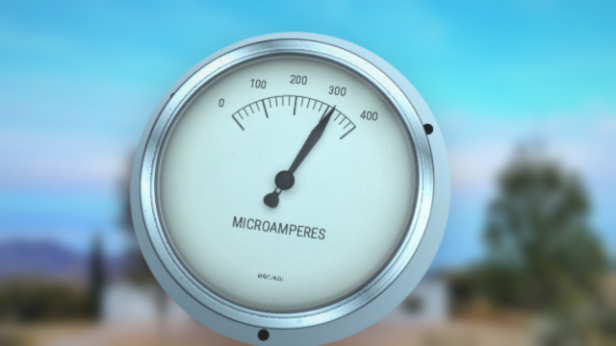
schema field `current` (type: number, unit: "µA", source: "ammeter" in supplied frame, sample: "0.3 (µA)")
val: 320 (µA)
